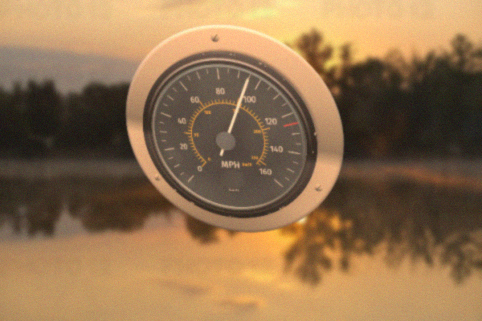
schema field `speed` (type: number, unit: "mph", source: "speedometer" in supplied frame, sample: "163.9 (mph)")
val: 95 (mph)
